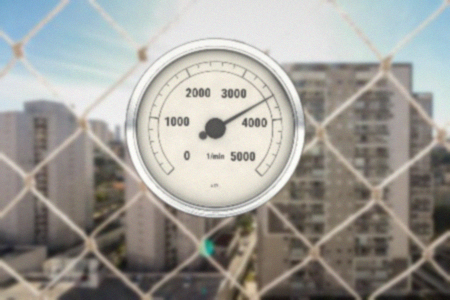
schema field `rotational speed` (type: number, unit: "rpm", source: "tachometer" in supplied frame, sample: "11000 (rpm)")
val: 3600 (rpm)
